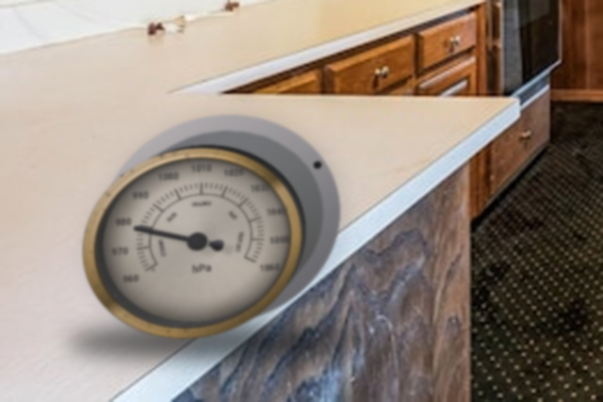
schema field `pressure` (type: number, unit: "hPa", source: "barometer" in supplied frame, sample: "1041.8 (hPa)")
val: 980 (hPa)
